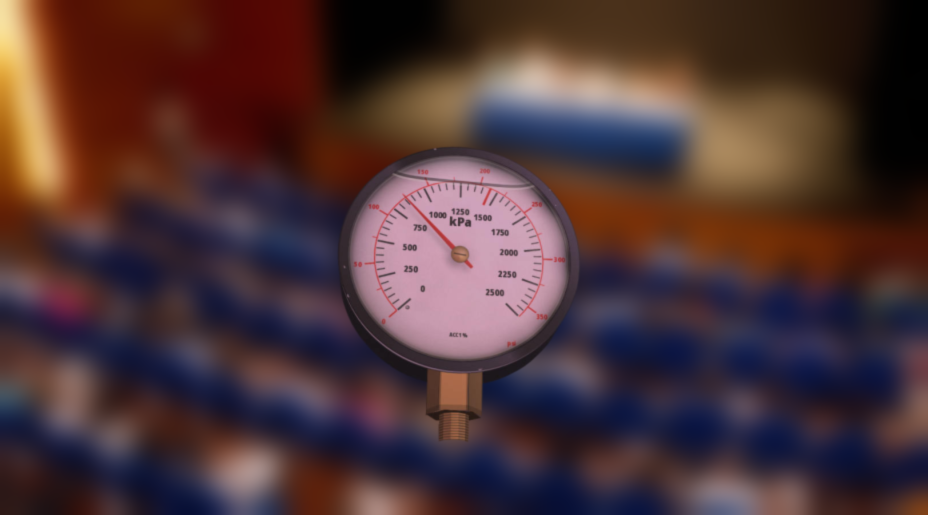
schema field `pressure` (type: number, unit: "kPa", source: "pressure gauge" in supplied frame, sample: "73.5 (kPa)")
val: 850 (kPa)
